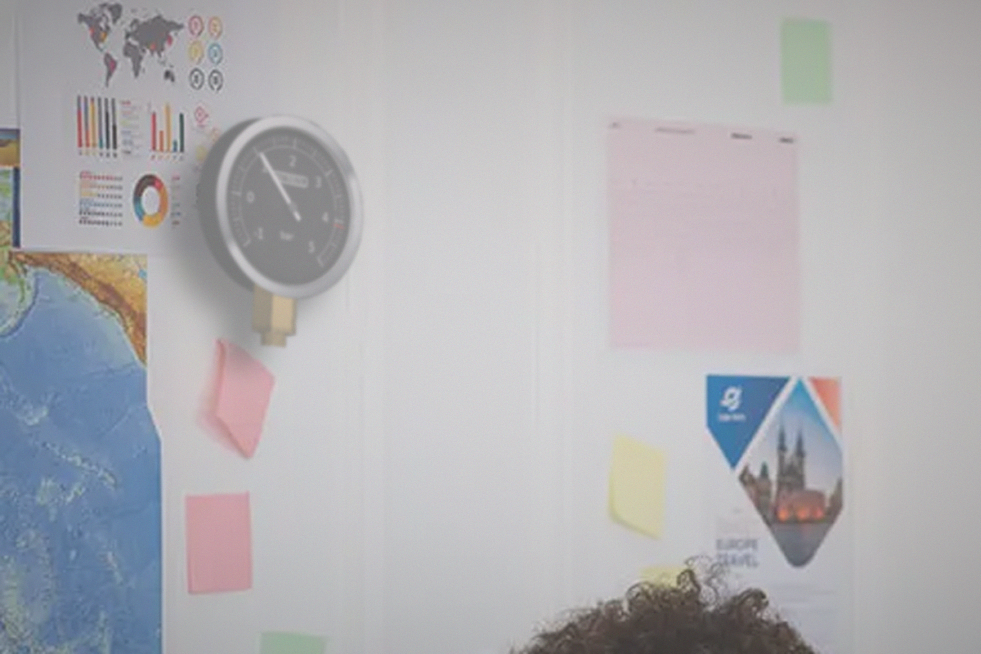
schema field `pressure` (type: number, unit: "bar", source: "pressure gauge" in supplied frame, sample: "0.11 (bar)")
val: 1 (bar)
